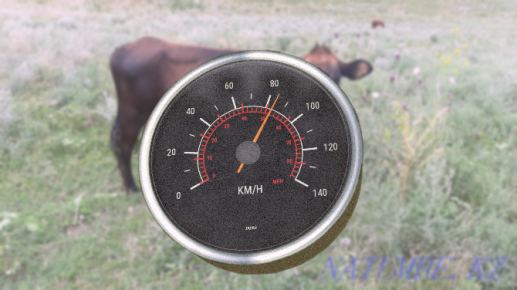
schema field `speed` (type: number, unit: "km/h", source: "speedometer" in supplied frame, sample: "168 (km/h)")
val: 85 (km/h)
